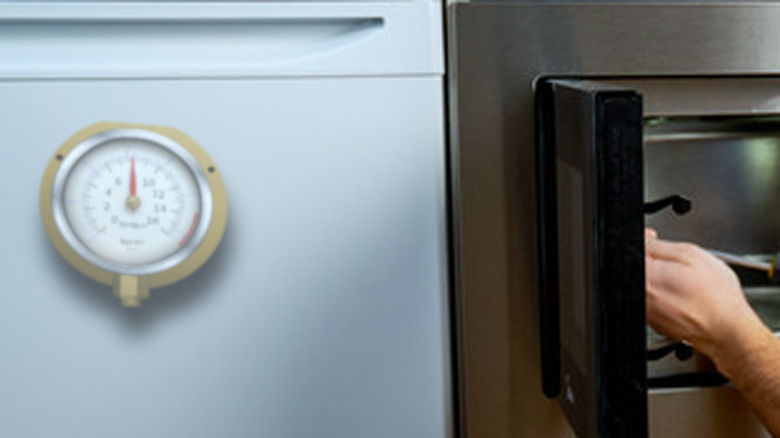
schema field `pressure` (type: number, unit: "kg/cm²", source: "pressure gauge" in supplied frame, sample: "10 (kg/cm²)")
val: 8 (kg/cm²)
